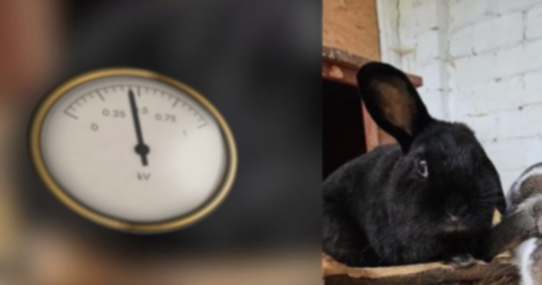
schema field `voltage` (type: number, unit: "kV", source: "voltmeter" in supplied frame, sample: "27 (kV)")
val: 0.45 (kV)
